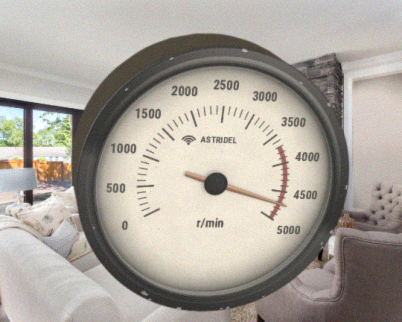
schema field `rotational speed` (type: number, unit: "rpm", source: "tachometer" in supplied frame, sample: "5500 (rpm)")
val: 4700 (rpm)
